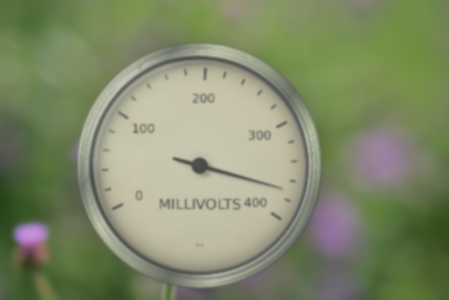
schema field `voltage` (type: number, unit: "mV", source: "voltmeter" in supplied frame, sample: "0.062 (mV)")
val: 370 (mV)
